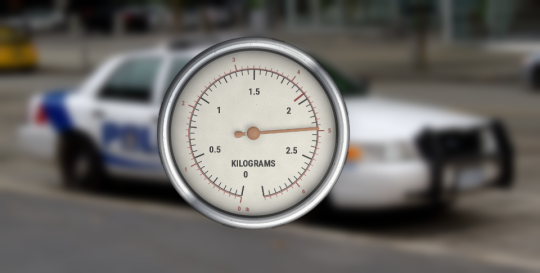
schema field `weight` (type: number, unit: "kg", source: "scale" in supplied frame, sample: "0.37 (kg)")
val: 2.25 (kg)
